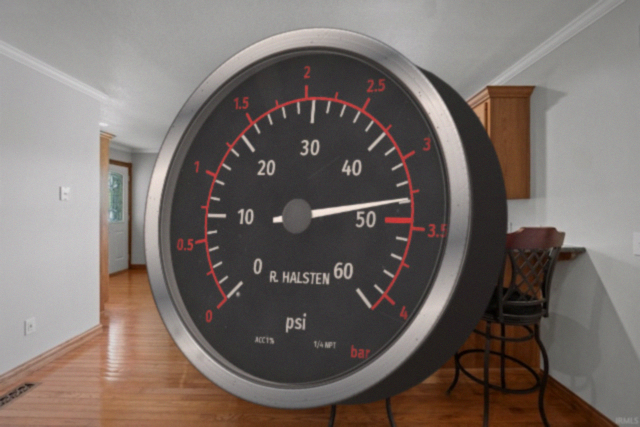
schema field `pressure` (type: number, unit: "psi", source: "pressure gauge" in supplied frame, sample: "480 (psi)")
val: 48 (psi)
